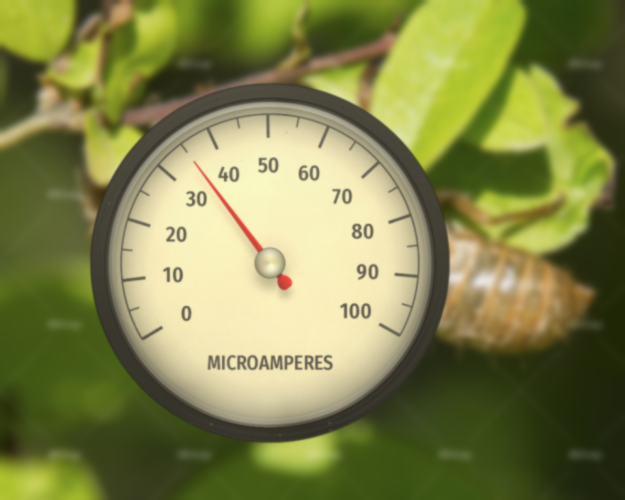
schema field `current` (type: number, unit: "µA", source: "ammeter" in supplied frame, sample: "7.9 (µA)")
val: 35 (µA)
